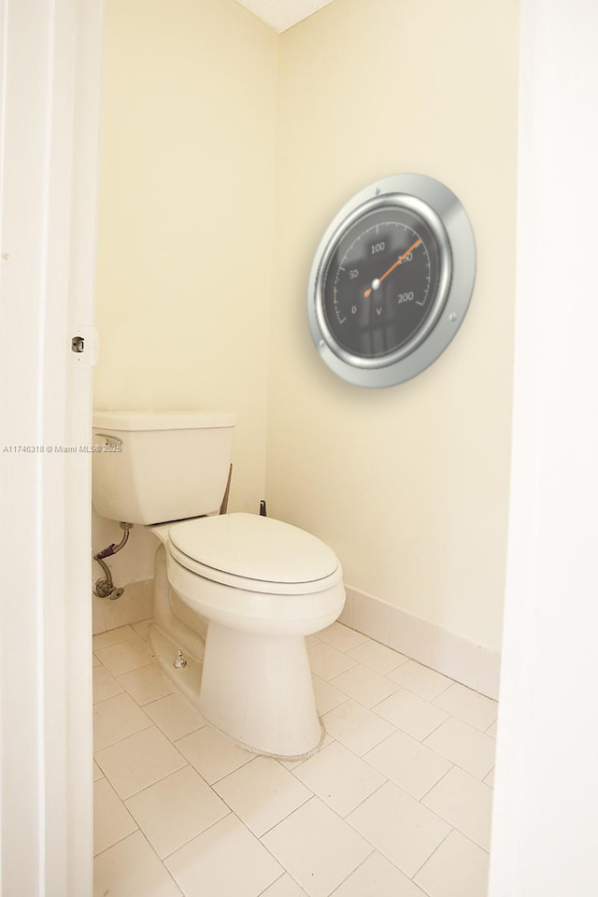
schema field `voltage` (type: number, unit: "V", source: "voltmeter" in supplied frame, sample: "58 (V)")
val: 150 (V)
